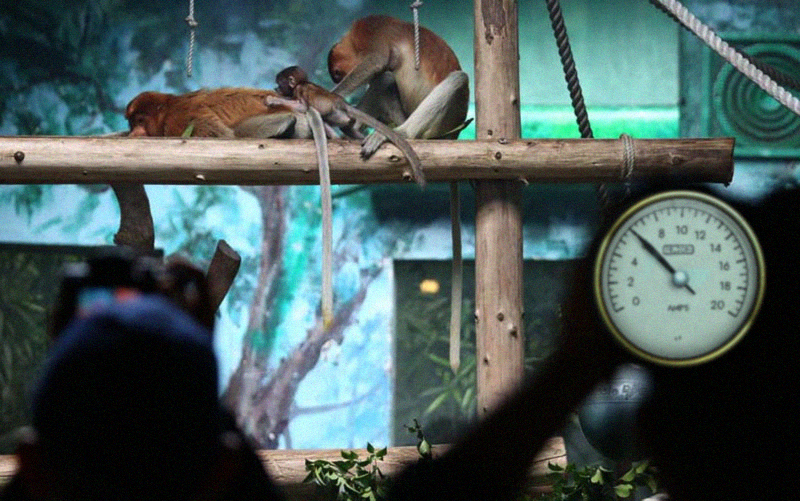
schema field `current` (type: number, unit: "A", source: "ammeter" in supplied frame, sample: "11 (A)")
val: 6 (A)
